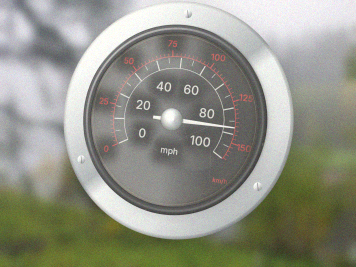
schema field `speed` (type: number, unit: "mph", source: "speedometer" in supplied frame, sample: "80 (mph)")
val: 87.5 (mph)
